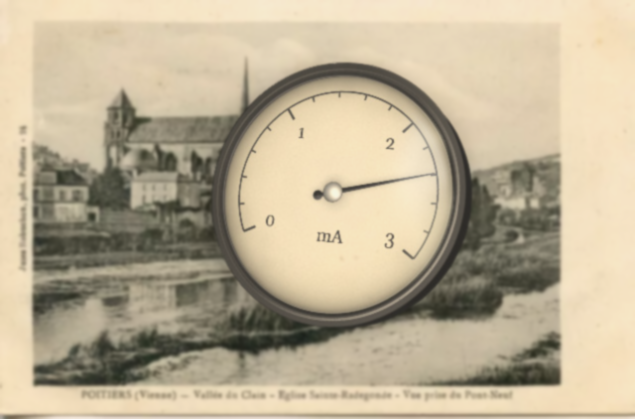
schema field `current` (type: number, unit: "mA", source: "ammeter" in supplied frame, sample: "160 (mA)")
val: 2.4 (mA)
